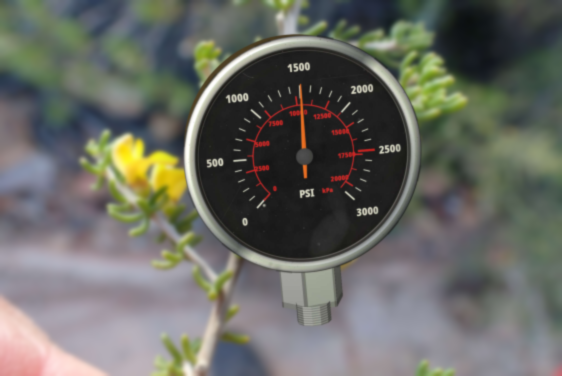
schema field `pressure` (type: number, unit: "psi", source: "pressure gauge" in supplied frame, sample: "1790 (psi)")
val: 1500 (psi)
